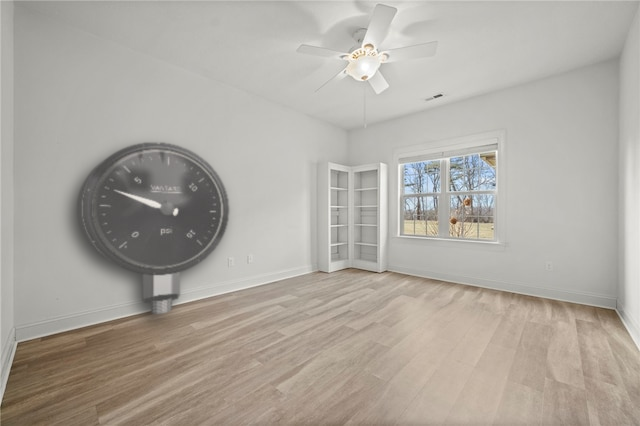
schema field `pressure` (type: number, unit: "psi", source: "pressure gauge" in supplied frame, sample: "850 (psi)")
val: 3.5 (psi)
